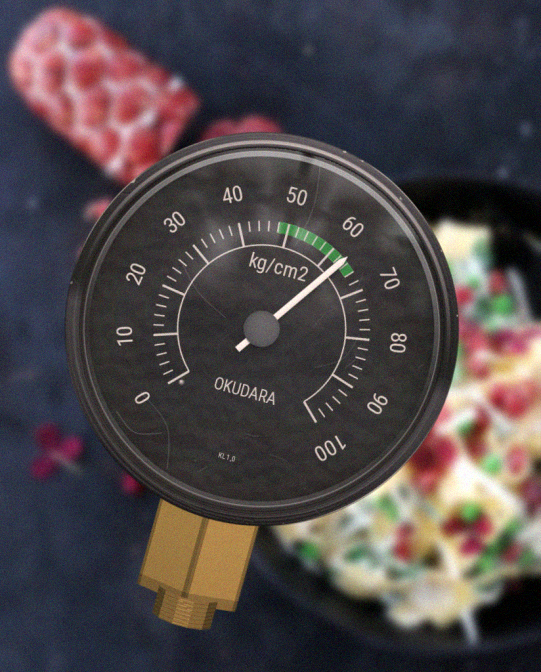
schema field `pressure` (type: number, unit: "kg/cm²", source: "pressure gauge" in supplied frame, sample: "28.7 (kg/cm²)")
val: 63 (kg/cm²)
